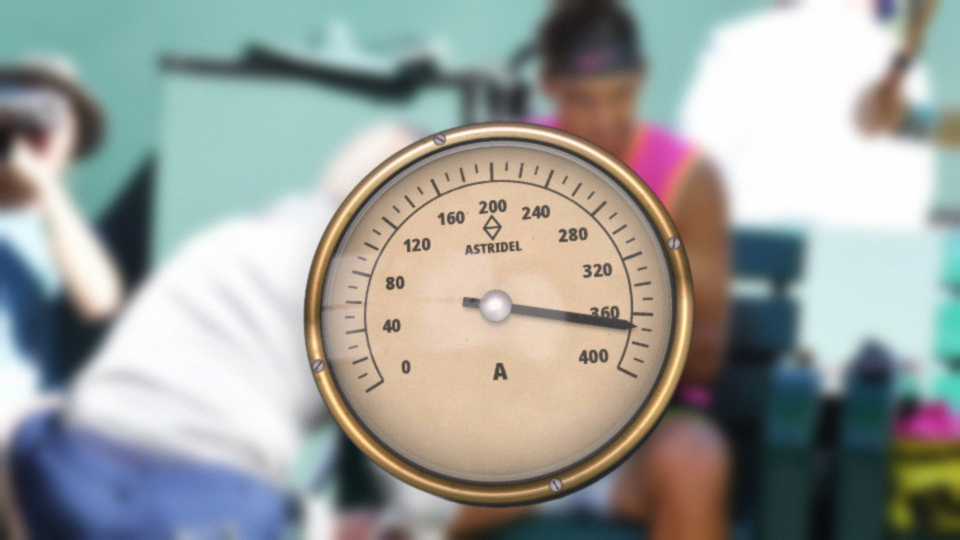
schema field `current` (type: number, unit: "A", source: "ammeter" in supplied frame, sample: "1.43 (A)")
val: 370 (A)
